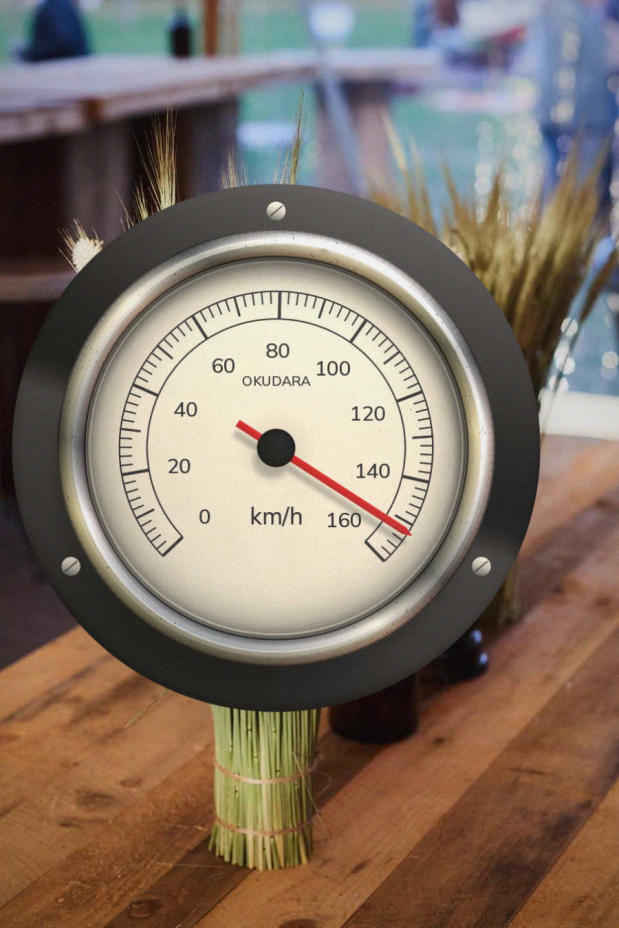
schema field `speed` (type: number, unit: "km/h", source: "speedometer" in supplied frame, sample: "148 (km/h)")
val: 152 (km/h)
